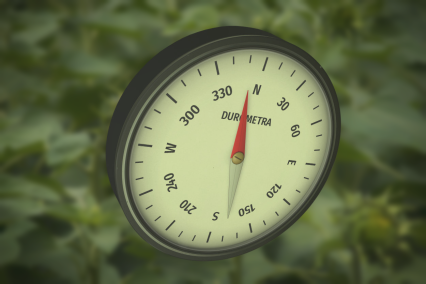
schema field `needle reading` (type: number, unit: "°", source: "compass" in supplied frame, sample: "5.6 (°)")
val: 350 (°)
